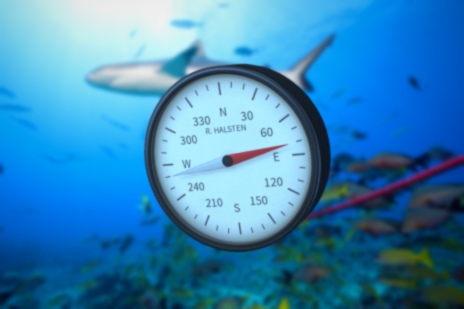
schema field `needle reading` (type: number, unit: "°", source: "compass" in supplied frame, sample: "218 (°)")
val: 80 (°)
